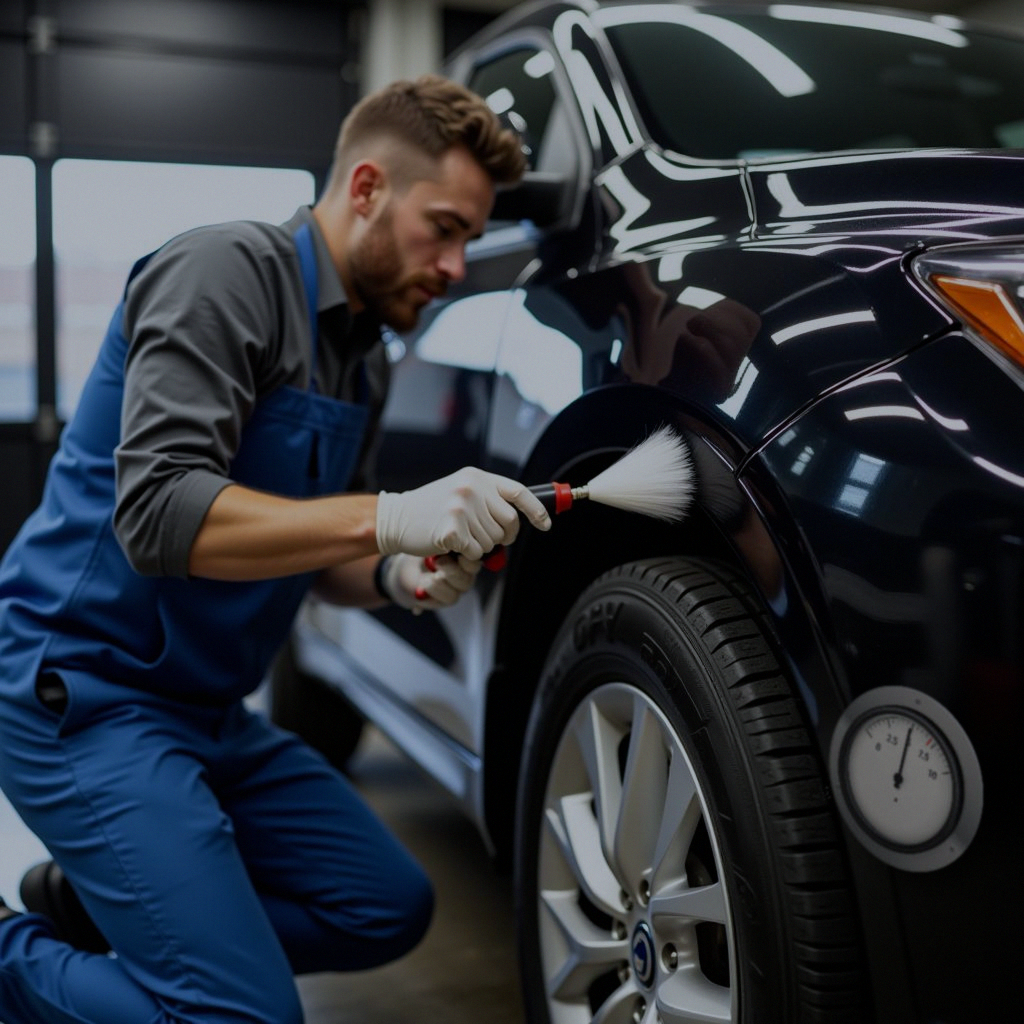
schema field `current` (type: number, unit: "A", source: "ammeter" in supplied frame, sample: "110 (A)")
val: 5 (A)
